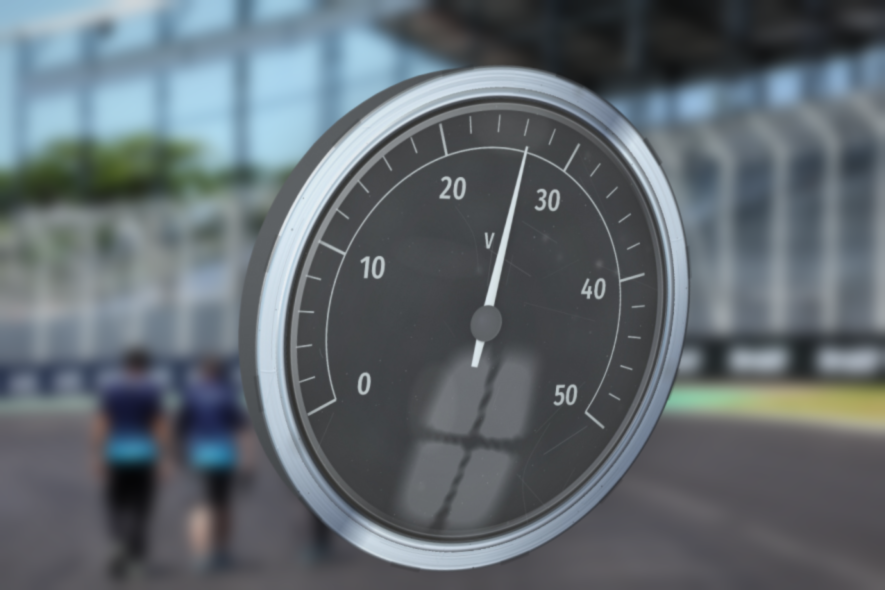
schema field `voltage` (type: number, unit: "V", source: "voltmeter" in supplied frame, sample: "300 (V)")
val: 26 (V)
